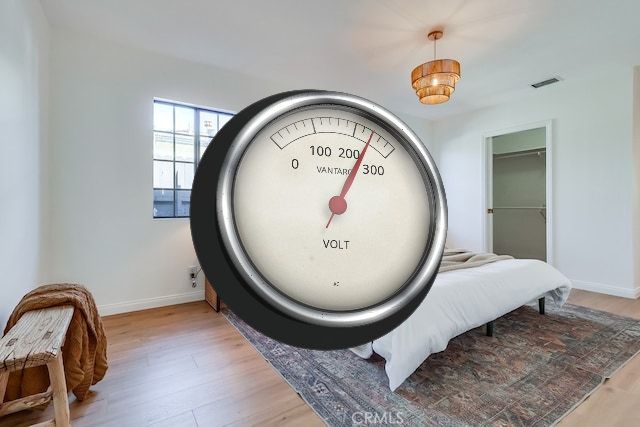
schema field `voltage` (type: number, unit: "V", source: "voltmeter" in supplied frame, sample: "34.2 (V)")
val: 240 (V)
